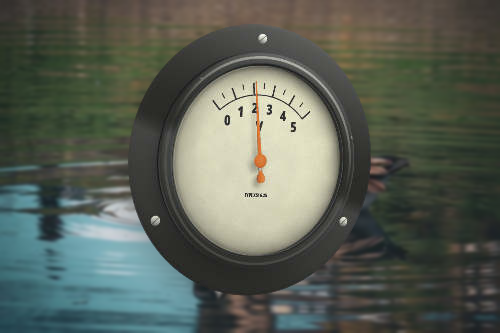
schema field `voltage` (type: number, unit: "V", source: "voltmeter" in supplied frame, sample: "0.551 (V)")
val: 2 (V)
